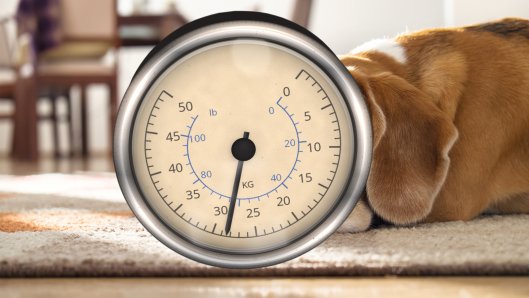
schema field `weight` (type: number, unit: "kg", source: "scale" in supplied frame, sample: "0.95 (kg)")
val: 28.5 (kg)
